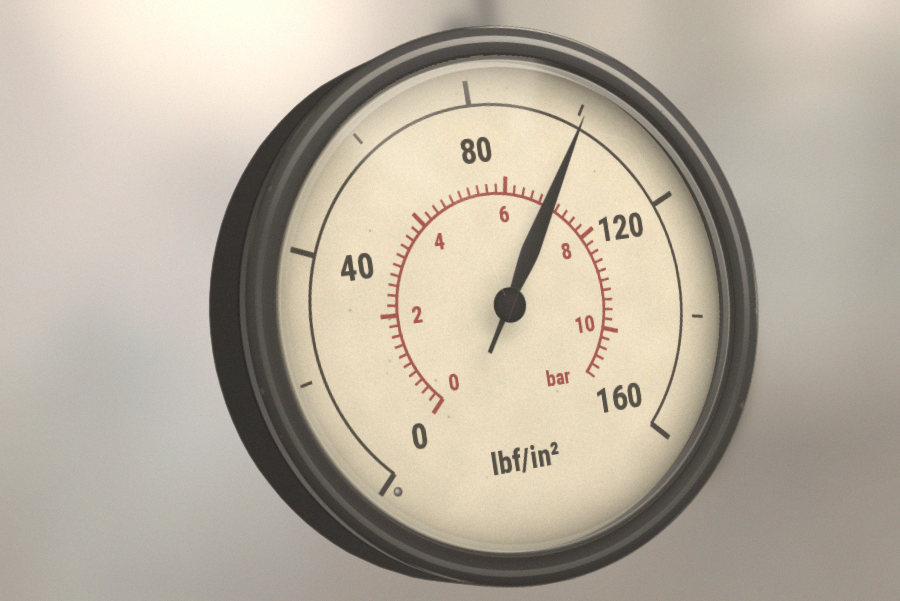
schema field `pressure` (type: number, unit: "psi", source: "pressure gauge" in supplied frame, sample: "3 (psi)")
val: 100 (psi)
